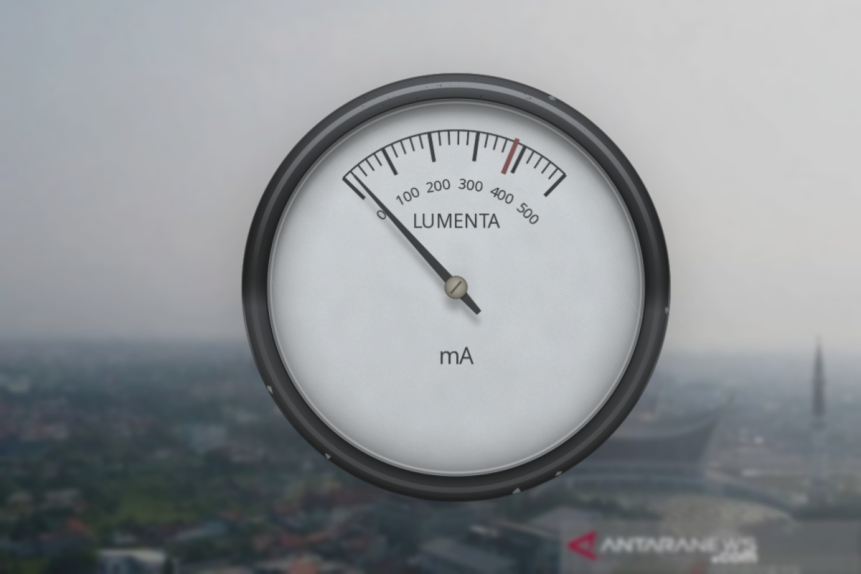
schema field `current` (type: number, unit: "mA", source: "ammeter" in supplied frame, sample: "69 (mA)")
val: 20 (mA)
